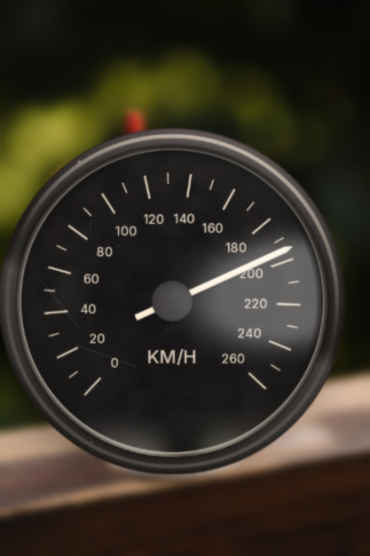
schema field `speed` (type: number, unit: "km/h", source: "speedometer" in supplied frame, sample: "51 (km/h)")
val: 195 (km/h)
